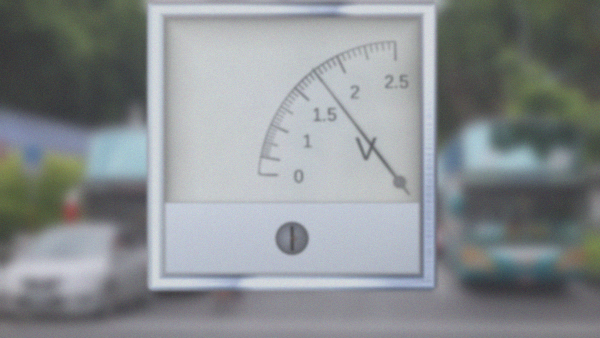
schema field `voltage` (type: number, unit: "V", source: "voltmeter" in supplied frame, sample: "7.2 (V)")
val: 1.75 (V)
